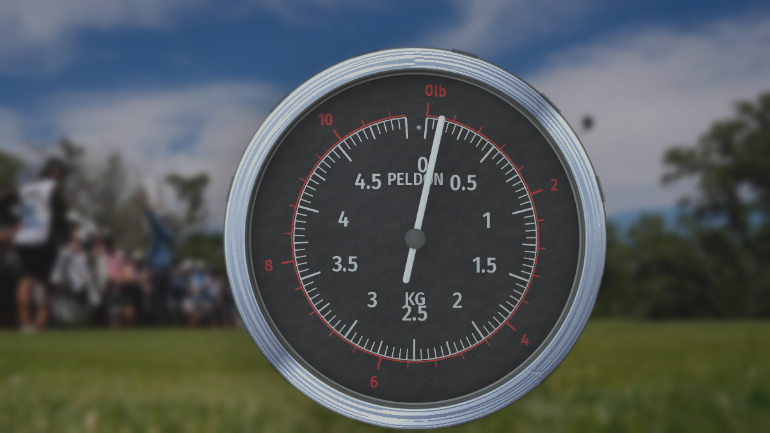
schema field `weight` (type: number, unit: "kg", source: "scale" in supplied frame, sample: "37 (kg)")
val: 0.1 (kg)
